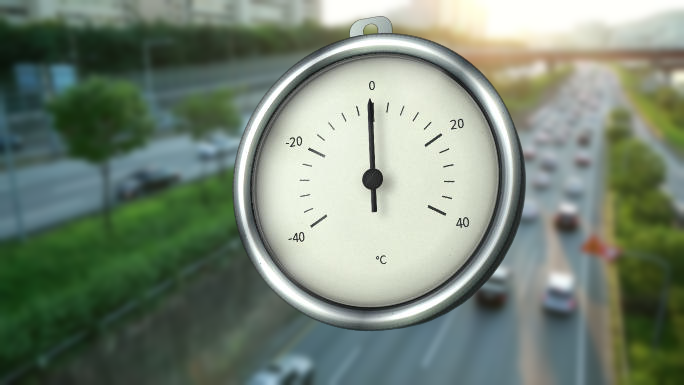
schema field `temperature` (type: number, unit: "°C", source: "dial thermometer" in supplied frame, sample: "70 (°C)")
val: 0 (°C)
